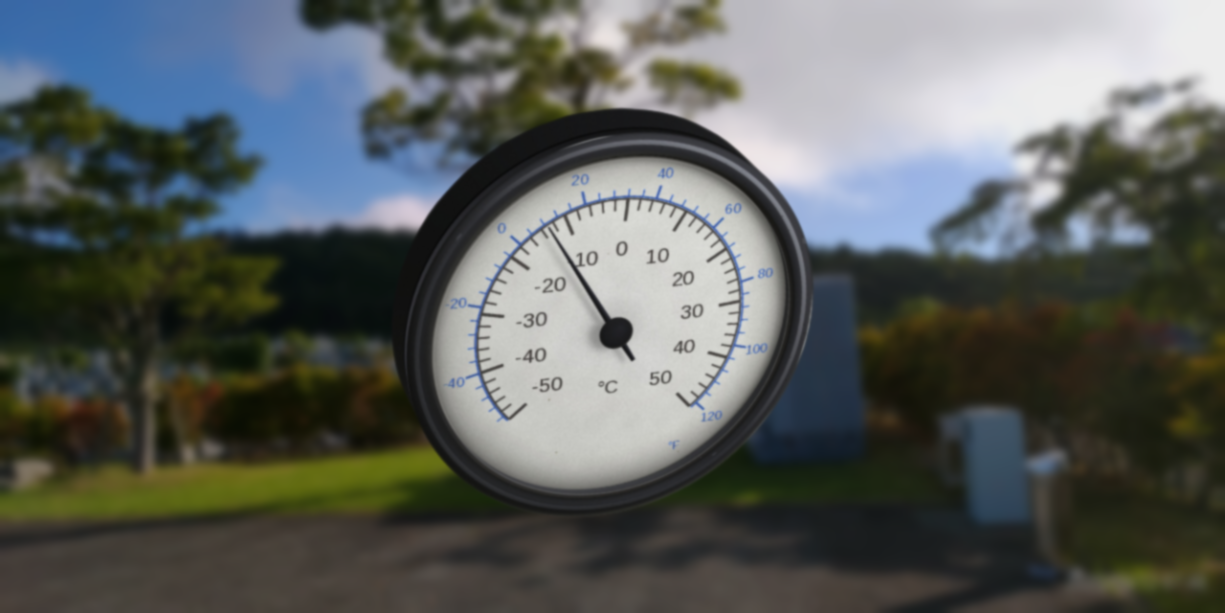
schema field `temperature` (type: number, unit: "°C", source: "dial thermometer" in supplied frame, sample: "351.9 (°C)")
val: -13 (°C)
